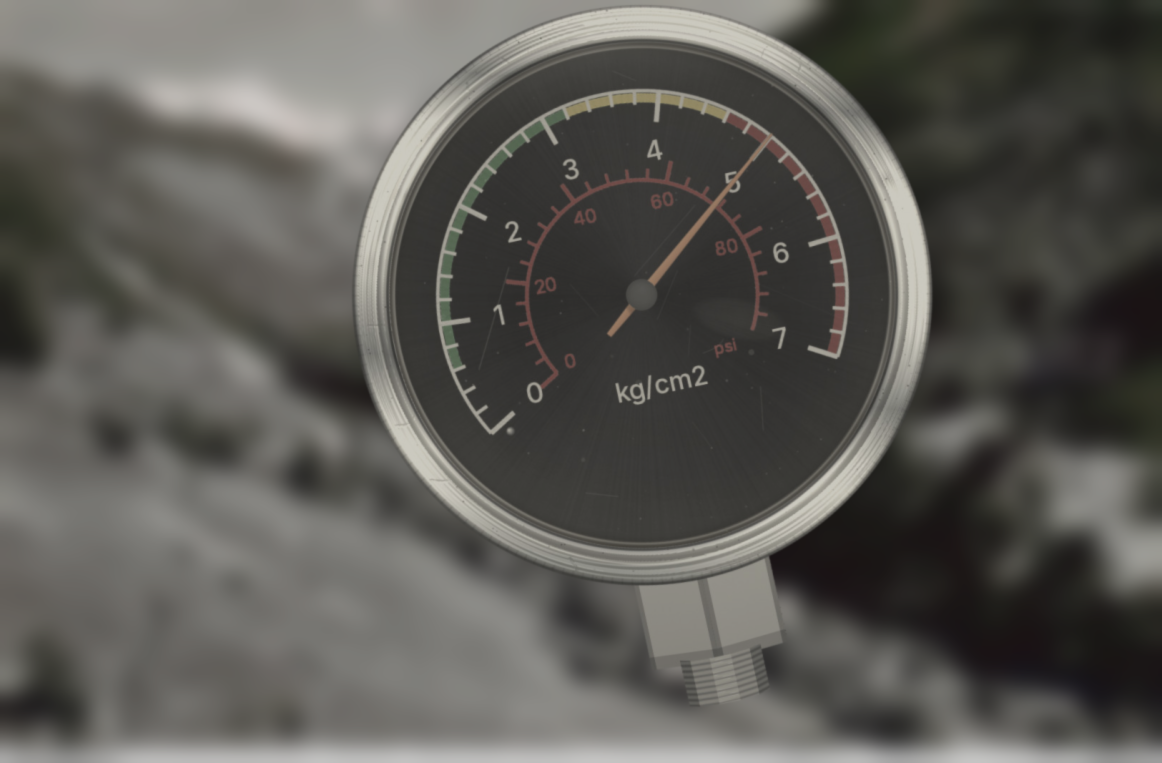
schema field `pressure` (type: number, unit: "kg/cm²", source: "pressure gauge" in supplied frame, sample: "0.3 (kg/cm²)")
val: 5 (kg/cm²)
